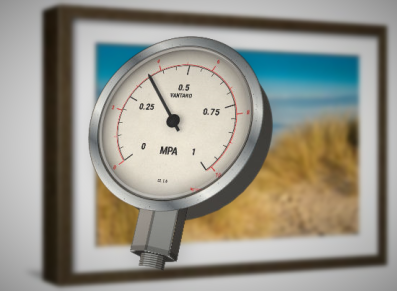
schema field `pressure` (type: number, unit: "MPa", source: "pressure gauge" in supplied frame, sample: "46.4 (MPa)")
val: 0.35 (MPa)
